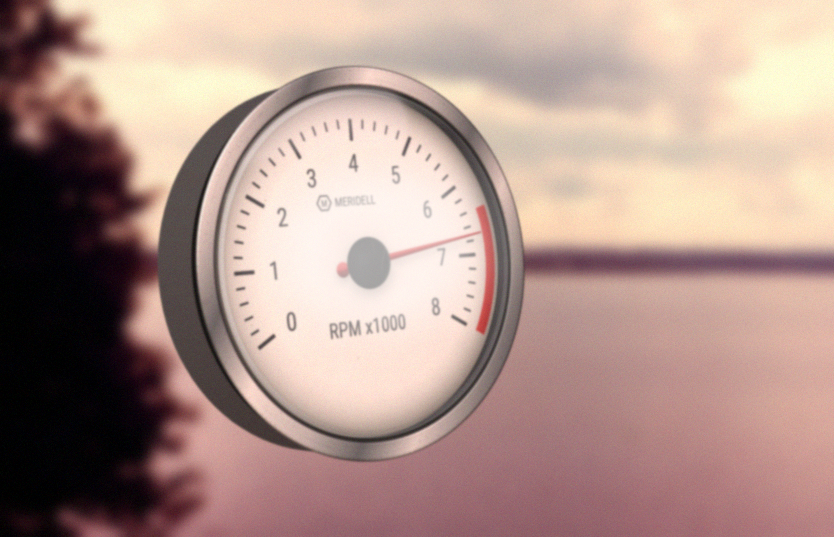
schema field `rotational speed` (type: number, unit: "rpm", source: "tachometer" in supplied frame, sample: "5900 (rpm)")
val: 6700 (rpm)
